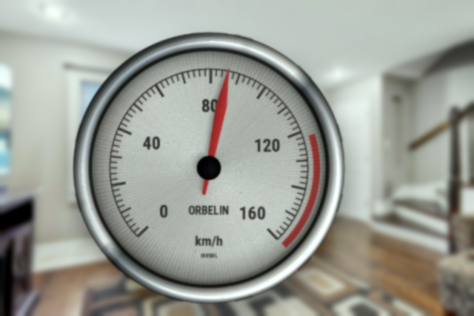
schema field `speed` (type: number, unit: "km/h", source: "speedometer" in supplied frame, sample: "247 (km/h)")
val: 86 (km/h)
